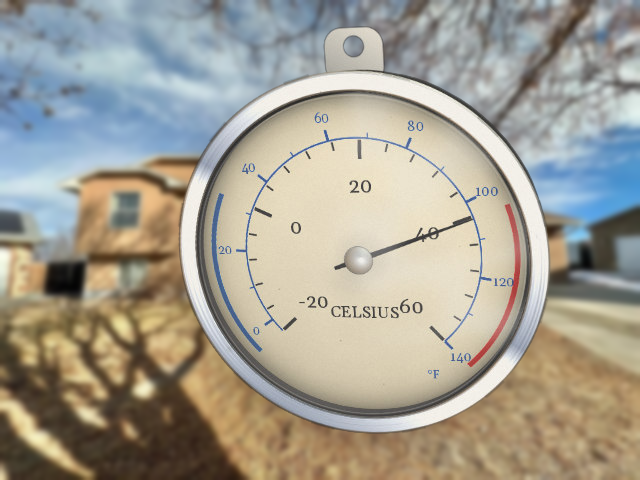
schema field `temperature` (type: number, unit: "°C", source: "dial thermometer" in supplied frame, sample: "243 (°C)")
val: 40 (°C)
